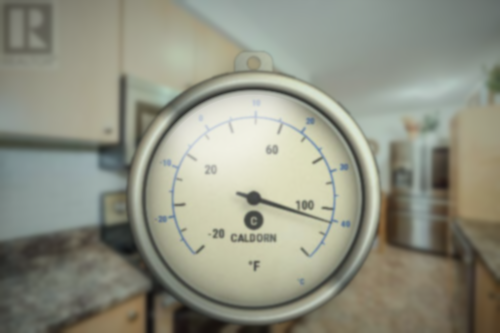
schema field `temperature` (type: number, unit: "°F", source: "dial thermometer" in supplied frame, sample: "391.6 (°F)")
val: 105 (°F)
